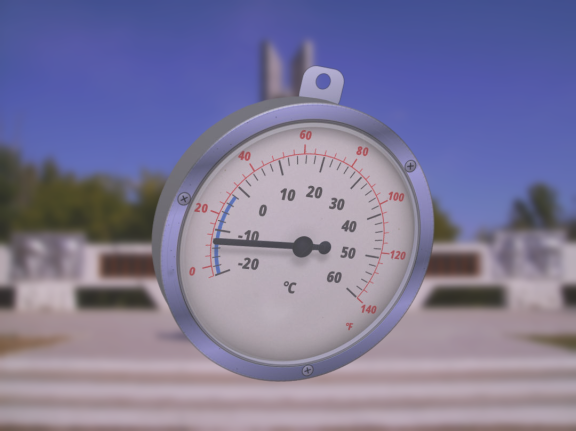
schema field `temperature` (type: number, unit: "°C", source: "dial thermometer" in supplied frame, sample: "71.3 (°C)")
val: -12 (°C)
